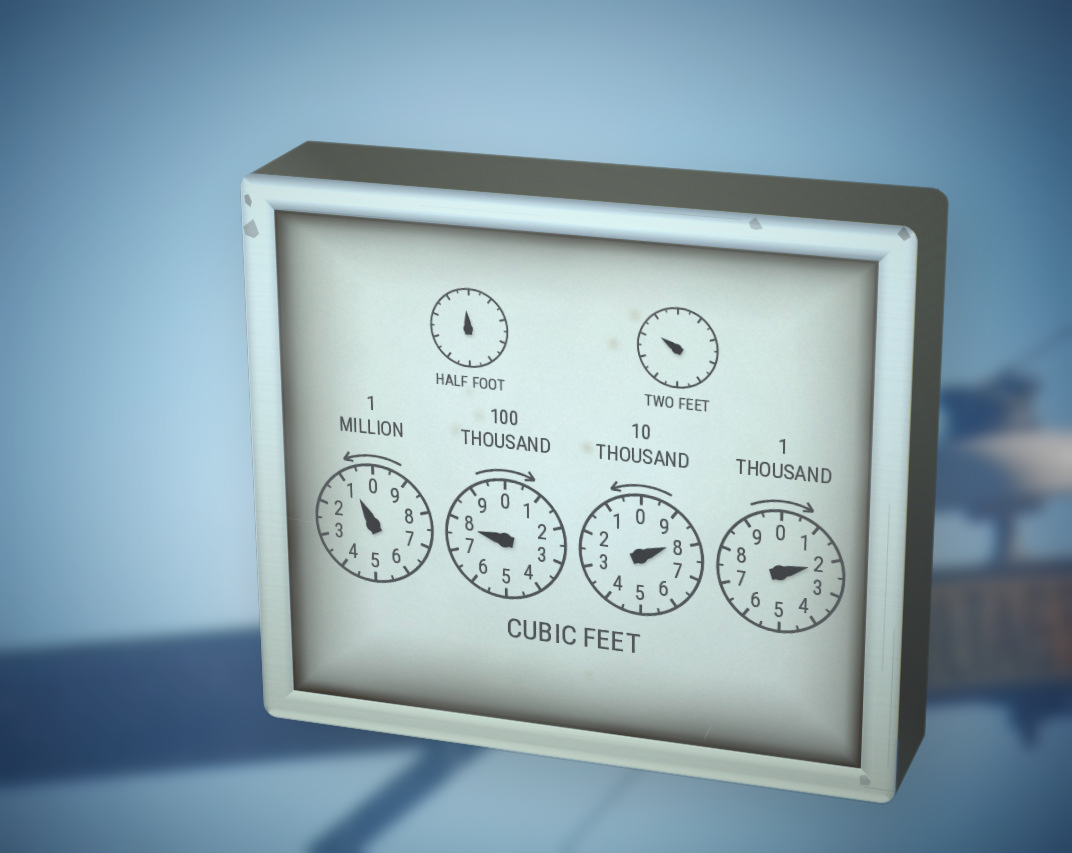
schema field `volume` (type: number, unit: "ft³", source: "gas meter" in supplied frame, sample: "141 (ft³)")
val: 78200 (ft³)
